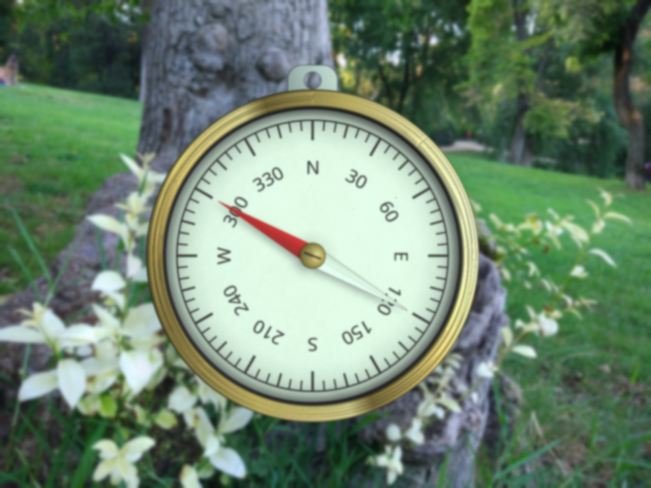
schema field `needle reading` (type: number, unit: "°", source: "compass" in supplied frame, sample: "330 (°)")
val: 300 (°)
